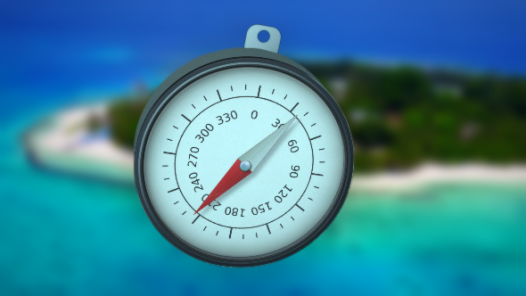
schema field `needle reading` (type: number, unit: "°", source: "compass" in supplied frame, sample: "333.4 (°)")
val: 215 (°)
